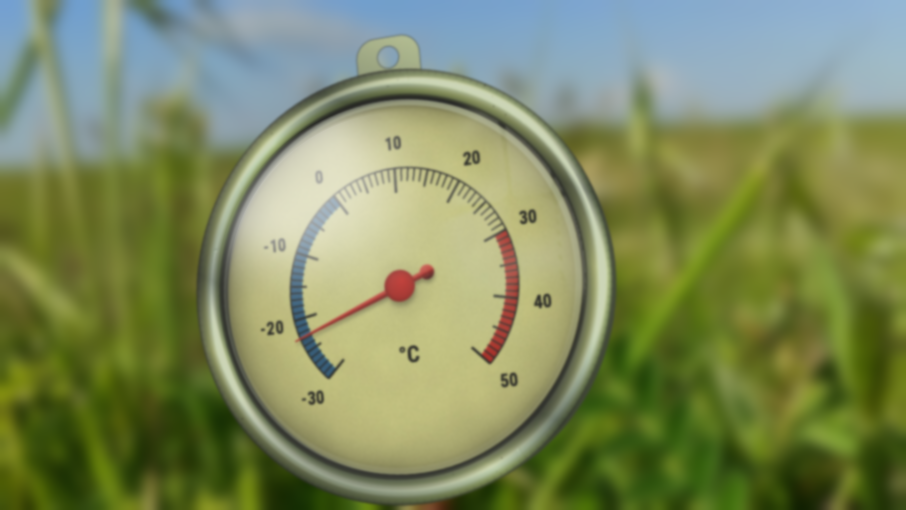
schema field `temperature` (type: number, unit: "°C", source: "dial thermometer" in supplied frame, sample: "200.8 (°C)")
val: -23 (°C)
